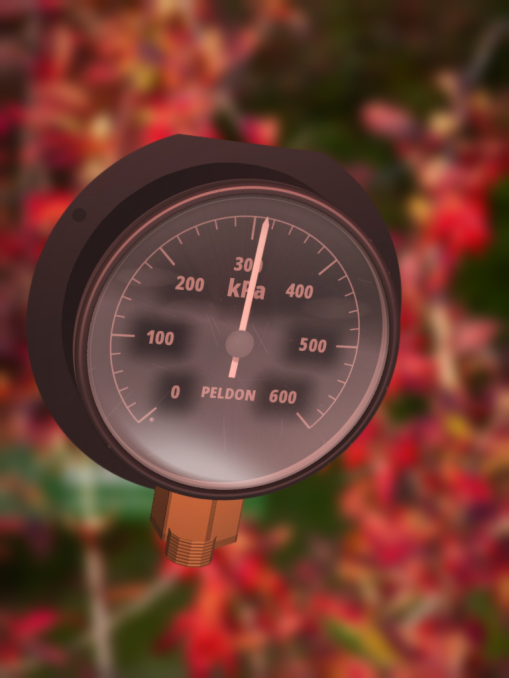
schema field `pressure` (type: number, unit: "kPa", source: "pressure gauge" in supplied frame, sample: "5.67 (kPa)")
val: 310 (kPa)
